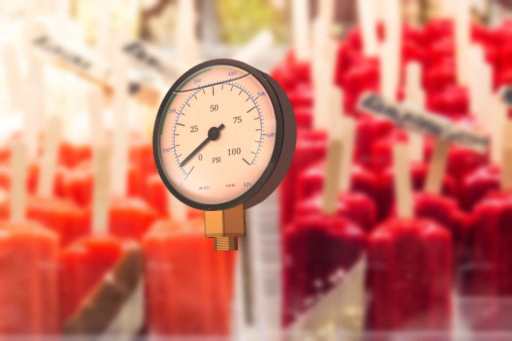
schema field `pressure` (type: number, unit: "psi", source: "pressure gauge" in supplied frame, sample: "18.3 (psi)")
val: 5 (psi)
